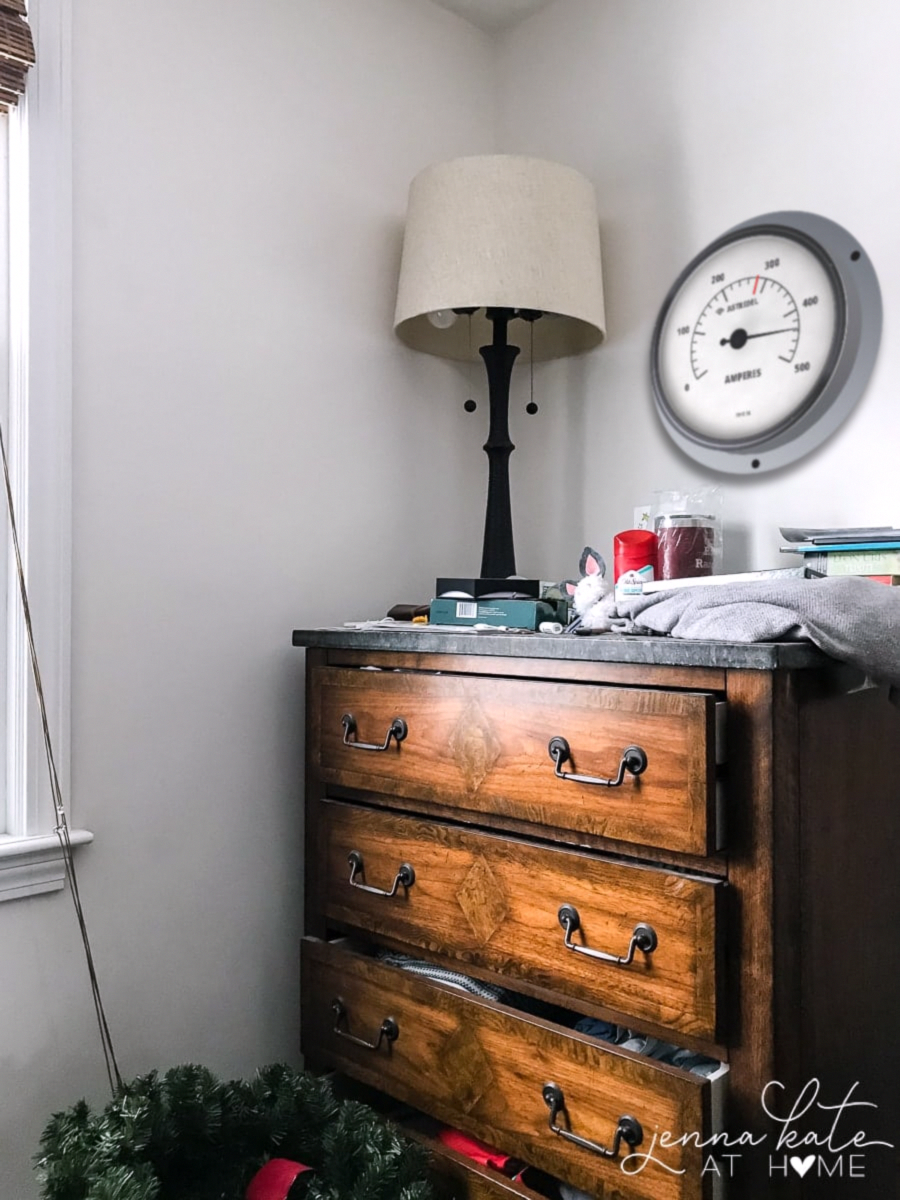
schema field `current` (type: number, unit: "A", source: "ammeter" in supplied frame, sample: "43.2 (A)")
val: 440 (A)
